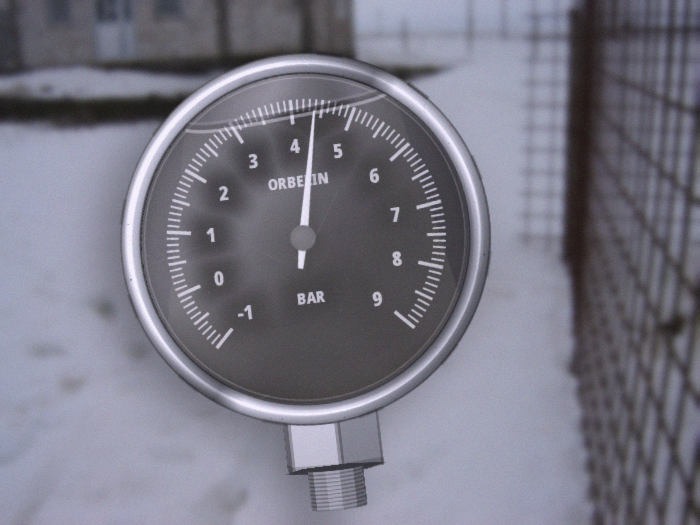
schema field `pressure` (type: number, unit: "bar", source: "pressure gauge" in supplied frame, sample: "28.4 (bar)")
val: 4.4 (bar)
